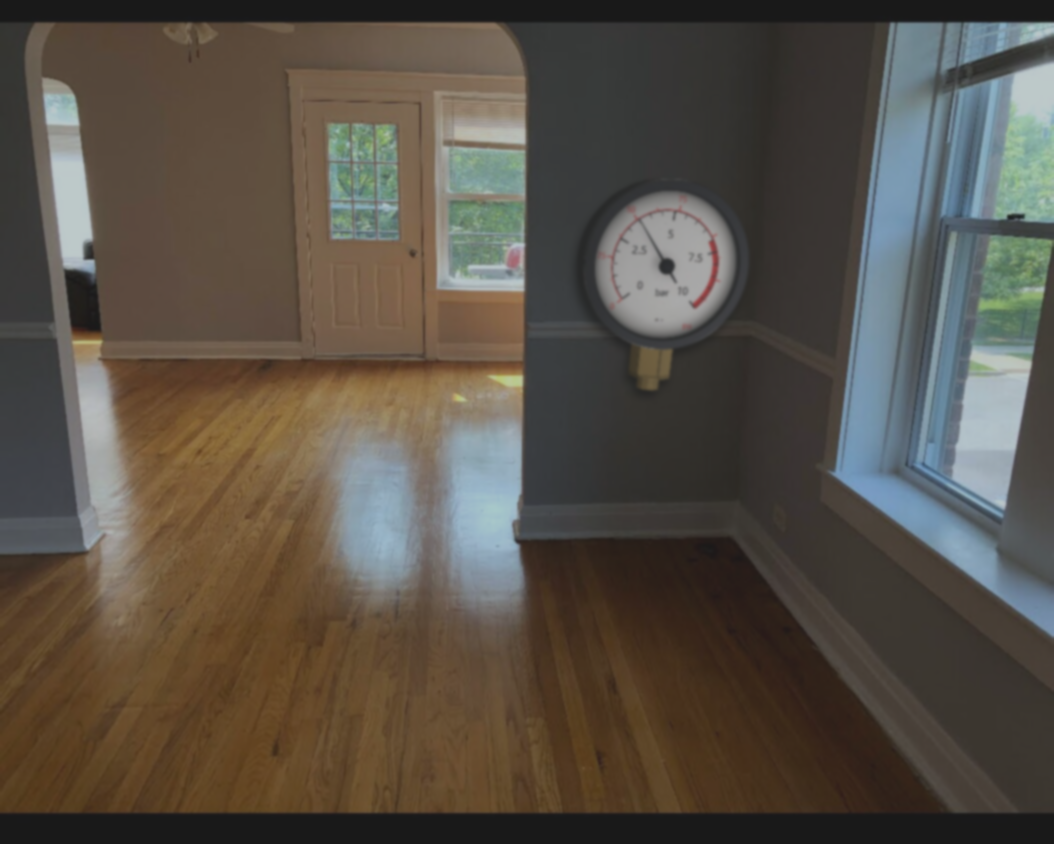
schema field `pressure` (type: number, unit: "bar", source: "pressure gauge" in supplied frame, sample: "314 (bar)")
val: 3.5 (bar)
